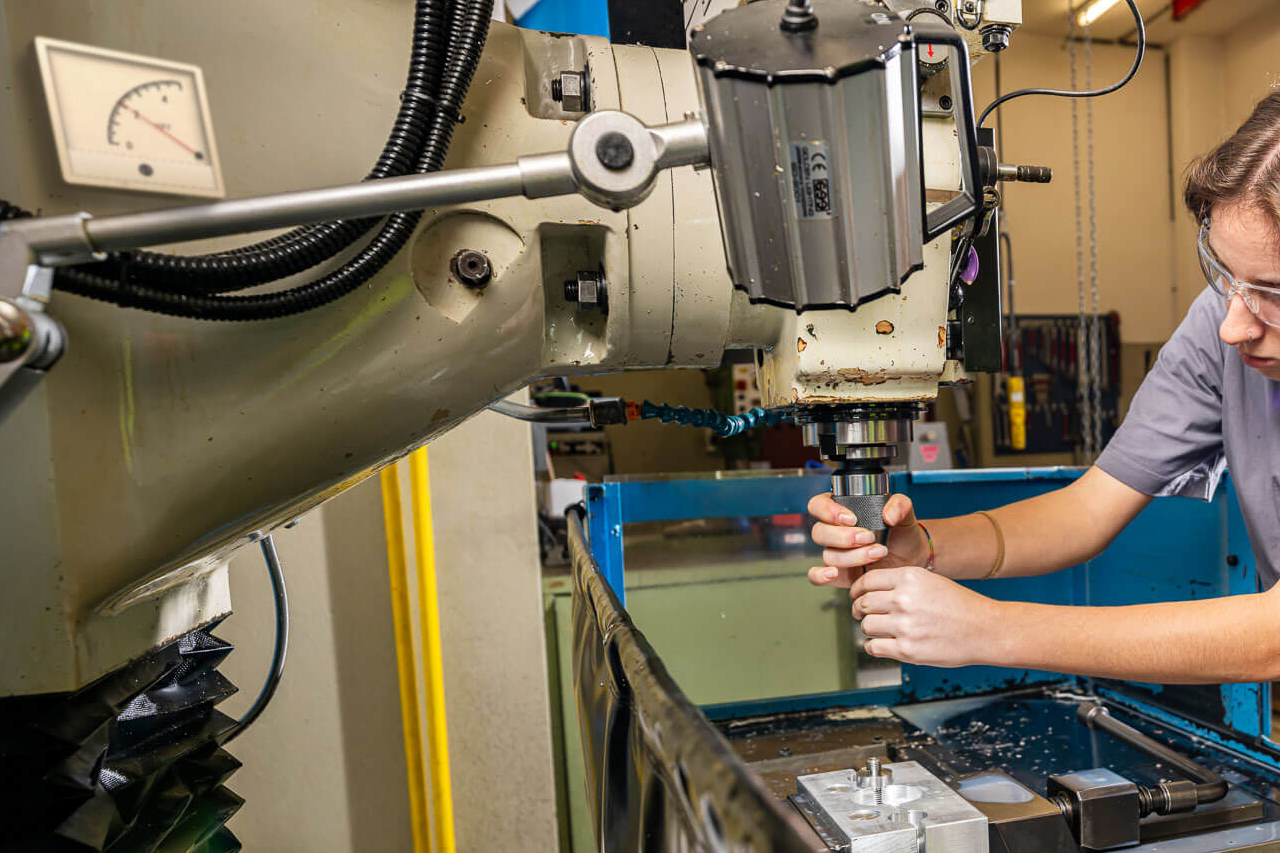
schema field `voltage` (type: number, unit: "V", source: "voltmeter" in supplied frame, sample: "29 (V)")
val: 2 (V)
